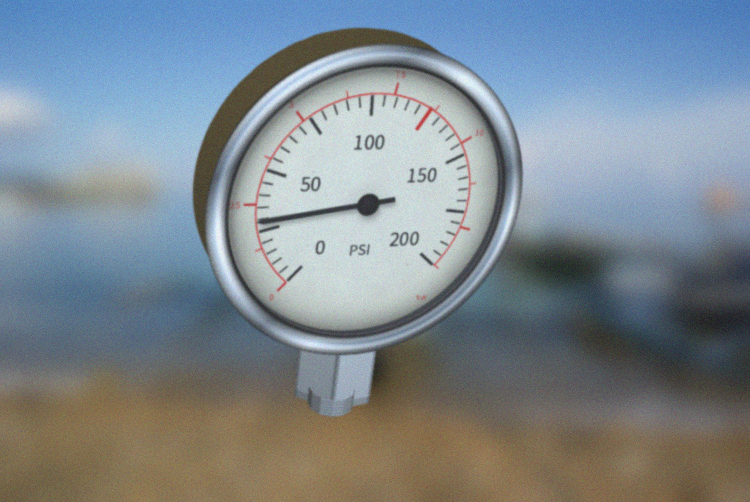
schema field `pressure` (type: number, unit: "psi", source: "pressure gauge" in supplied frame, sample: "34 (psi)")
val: 30 (psi)
